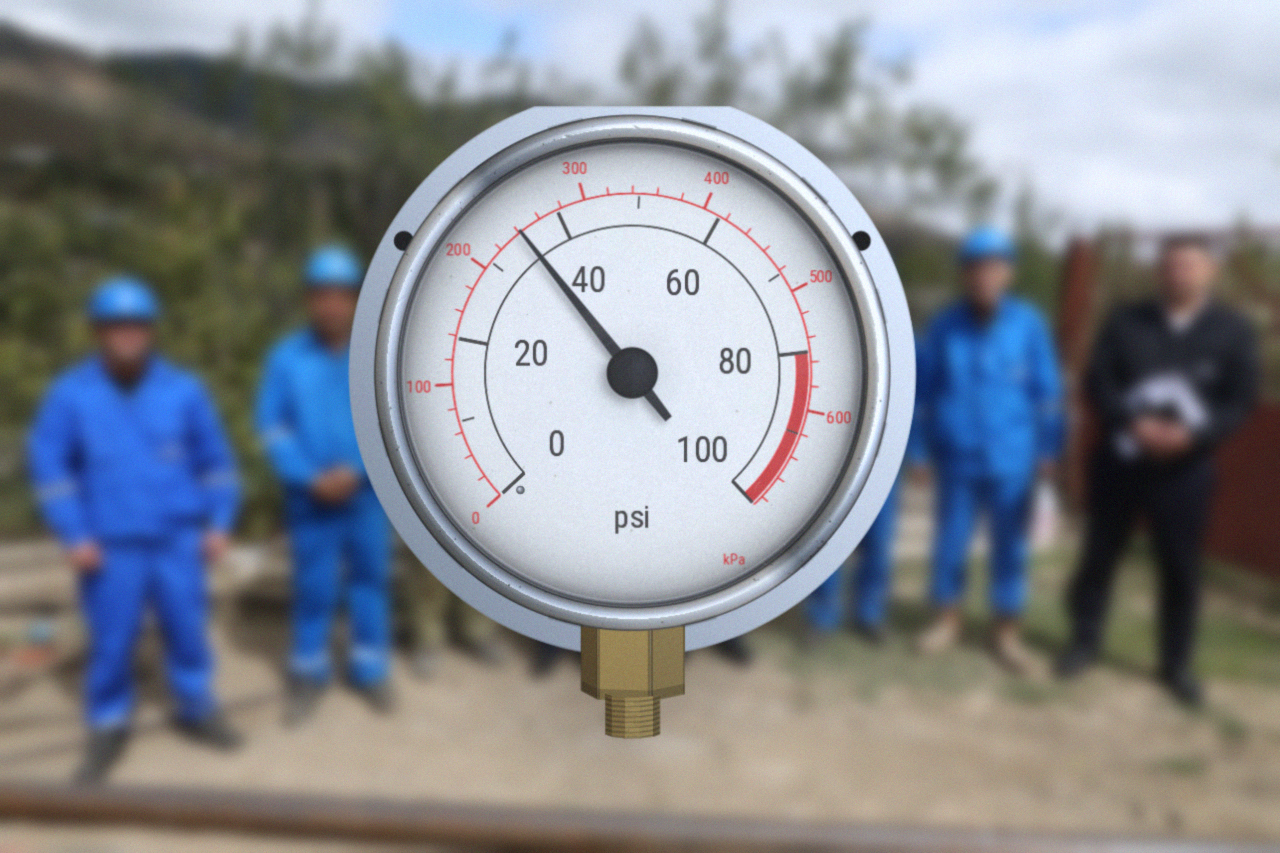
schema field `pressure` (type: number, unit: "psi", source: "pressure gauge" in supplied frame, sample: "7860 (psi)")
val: 35 (psi)
